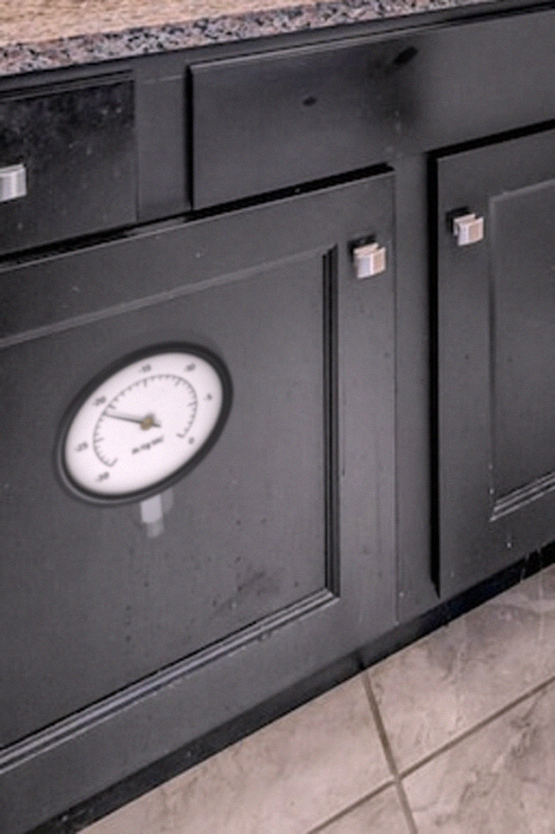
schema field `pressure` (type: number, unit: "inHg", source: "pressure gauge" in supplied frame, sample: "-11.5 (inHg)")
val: -21 (inHg)
